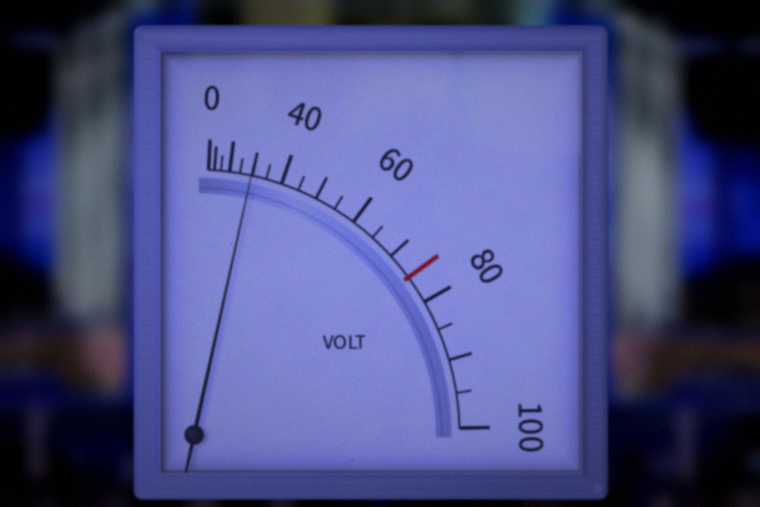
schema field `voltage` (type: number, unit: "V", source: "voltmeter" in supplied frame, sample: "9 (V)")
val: 30 (V)
